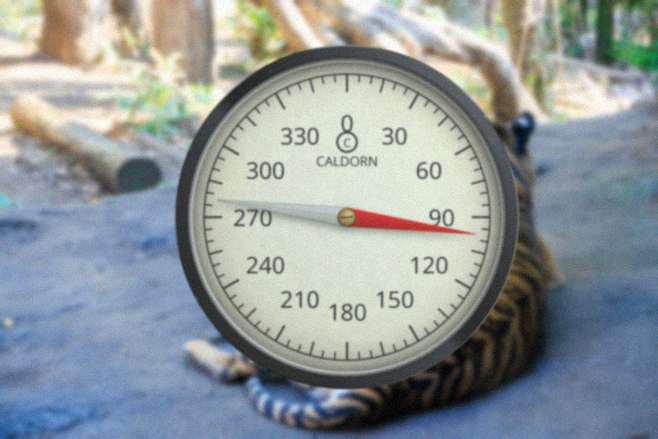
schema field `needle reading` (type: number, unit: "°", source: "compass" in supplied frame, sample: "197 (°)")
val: 97.5 (°)
